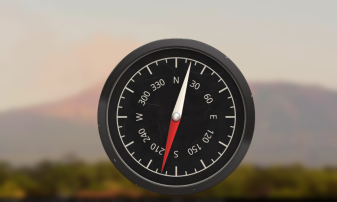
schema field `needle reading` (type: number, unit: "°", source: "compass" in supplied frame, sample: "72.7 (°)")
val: 195 (°)
